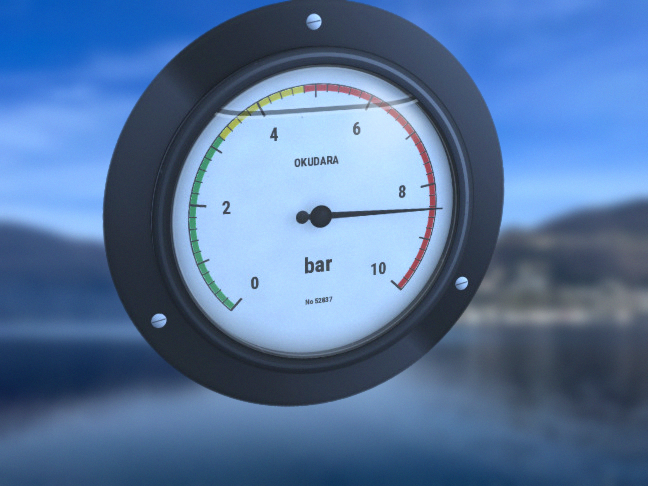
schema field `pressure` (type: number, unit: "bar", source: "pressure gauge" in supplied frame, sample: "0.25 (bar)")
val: 8.4 (bar)
